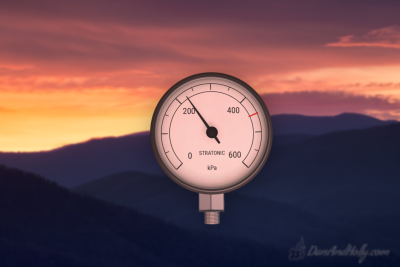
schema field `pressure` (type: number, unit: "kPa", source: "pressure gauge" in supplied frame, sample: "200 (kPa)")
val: 225 (kPa)
